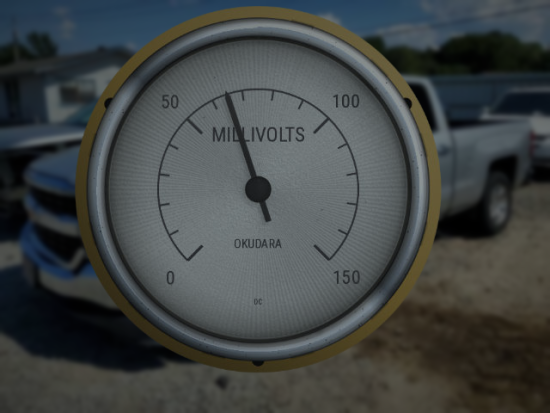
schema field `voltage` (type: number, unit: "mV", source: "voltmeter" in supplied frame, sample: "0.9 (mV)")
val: 65 (mV)
